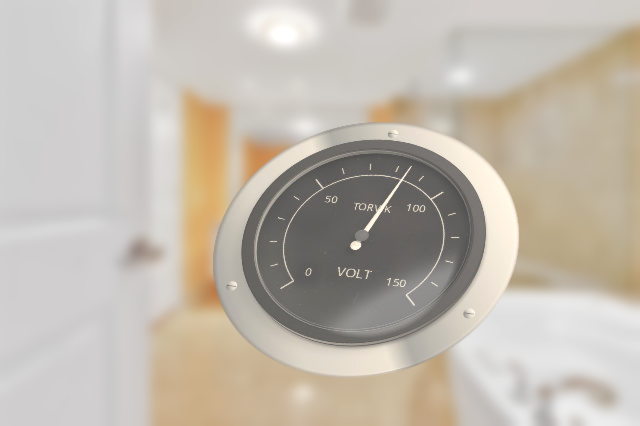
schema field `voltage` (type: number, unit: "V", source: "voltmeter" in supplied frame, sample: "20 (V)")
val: 85 (V)
